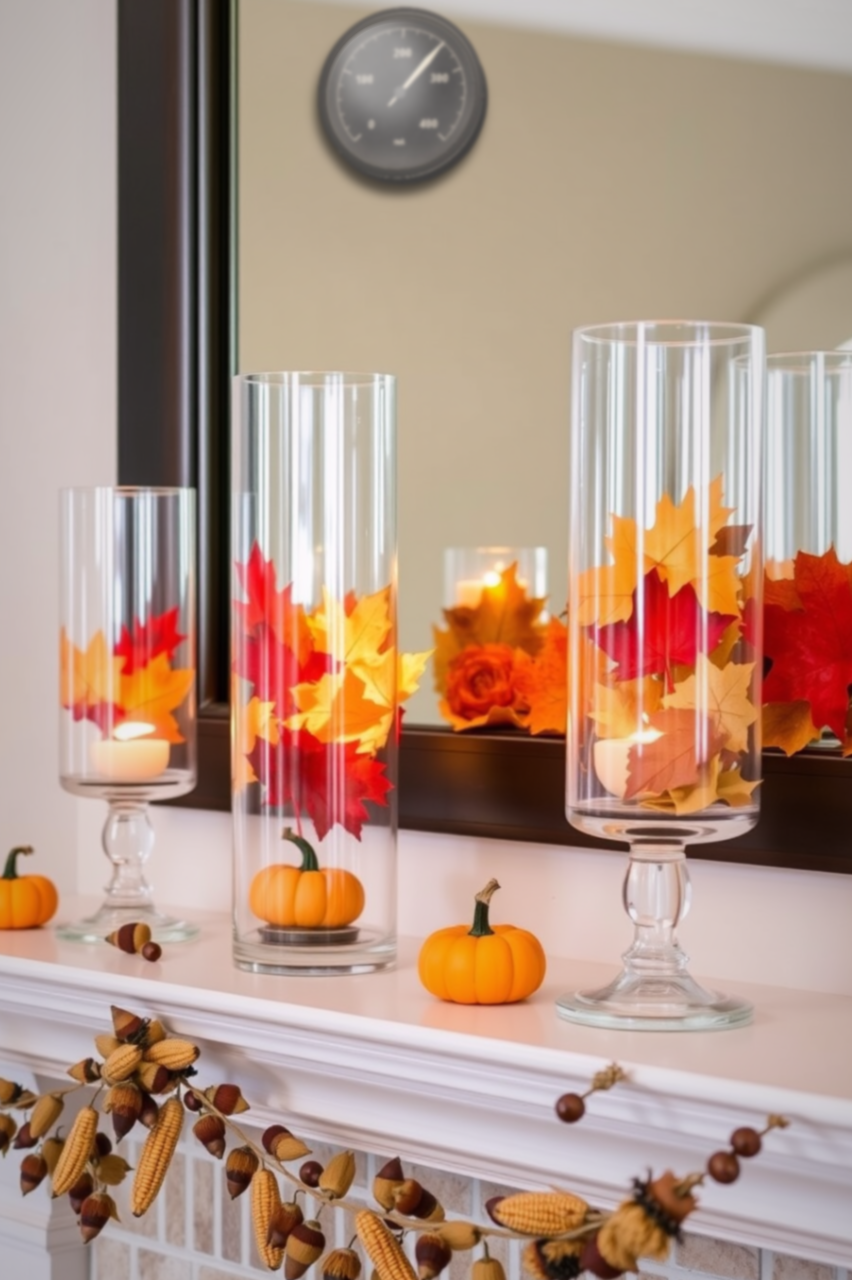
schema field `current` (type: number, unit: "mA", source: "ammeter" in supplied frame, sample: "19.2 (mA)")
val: 260 (mA)
